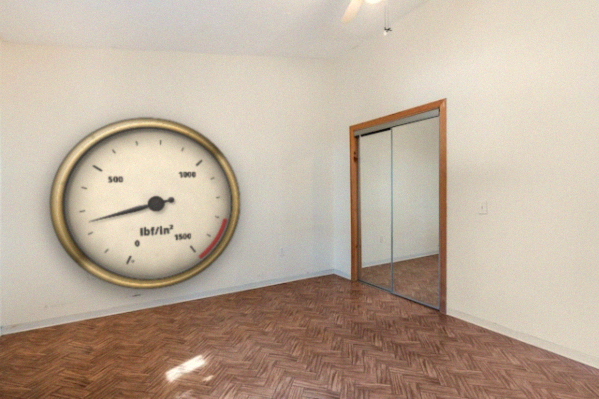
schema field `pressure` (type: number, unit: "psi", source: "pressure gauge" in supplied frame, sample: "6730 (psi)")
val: 250 (psi)
